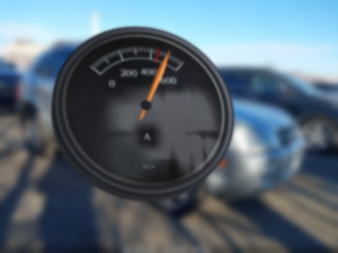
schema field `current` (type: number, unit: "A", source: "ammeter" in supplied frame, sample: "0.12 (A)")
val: 500 (A)
